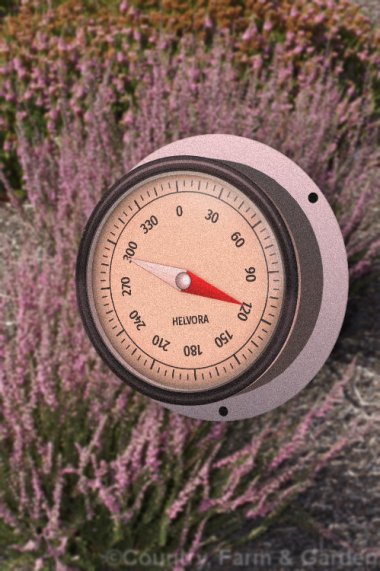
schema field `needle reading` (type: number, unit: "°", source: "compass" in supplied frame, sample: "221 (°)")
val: 115 (°)
